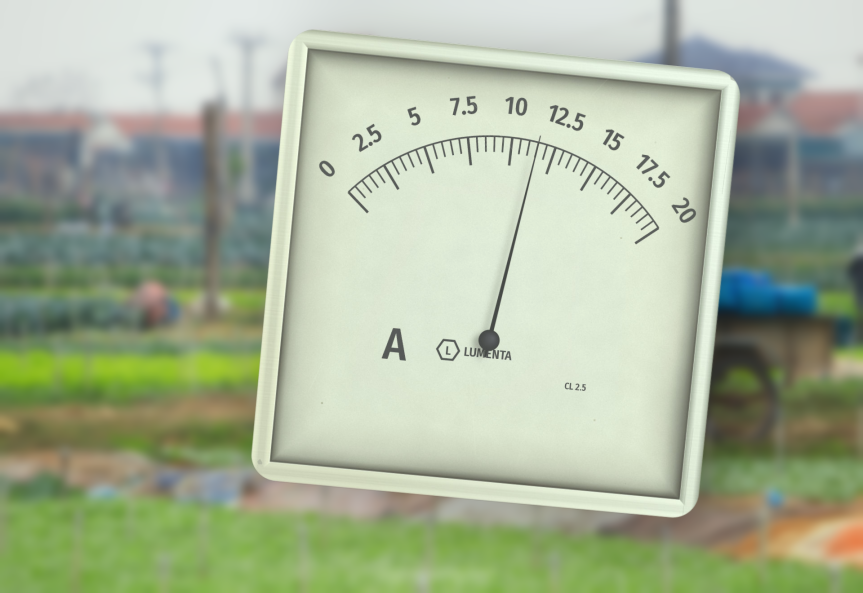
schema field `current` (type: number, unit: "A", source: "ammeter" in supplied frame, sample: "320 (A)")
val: 11.5 (A)
